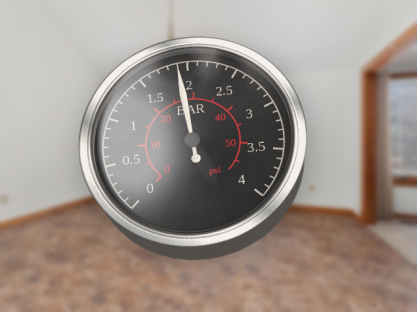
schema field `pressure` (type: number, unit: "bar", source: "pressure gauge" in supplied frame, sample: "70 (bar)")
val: 1.9 (bar)
